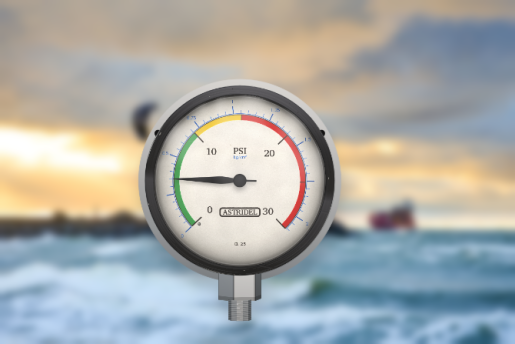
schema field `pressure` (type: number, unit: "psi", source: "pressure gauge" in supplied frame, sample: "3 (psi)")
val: 5 (psi)
